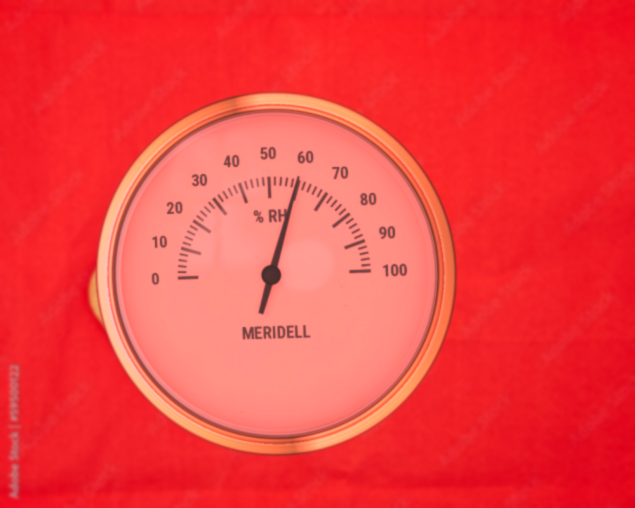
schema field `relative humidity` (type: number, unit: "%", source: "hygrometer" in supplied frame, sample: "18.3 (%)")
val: 60 (%)
